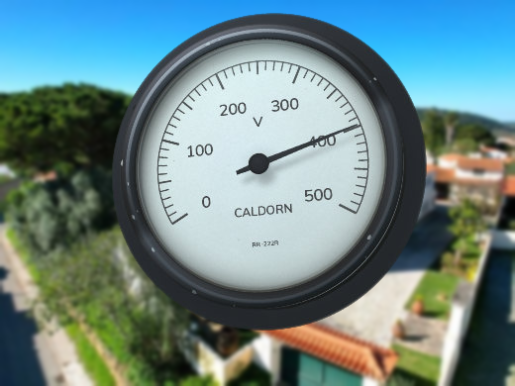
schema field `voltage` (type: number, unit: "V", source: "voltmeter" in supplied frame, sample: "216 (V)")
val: 400 (V)
